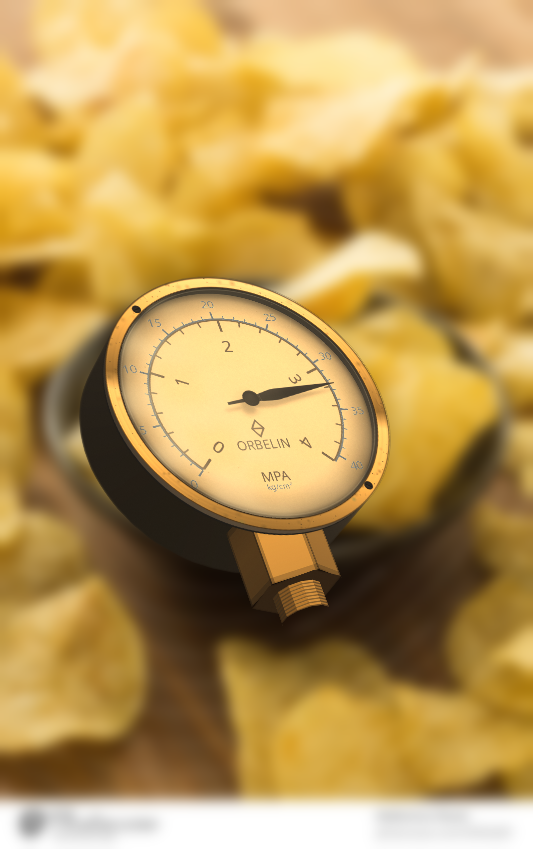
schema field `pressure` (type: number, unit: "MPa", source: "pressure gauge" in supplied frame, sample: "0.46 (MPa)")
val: 3.2 (MPa)
